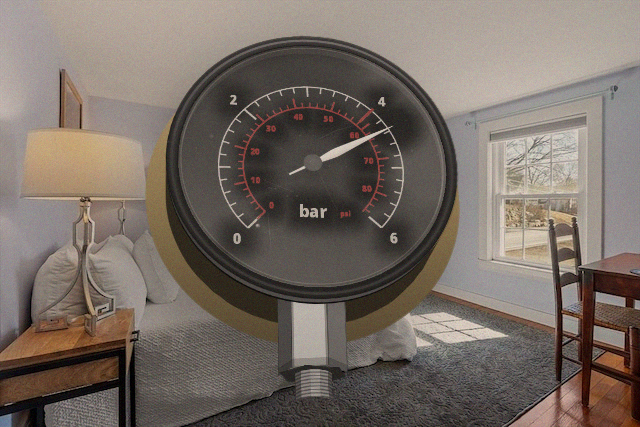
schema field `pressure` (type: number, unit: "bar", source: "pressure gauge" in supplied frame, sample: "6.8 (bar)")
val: 4.4 (bar)
